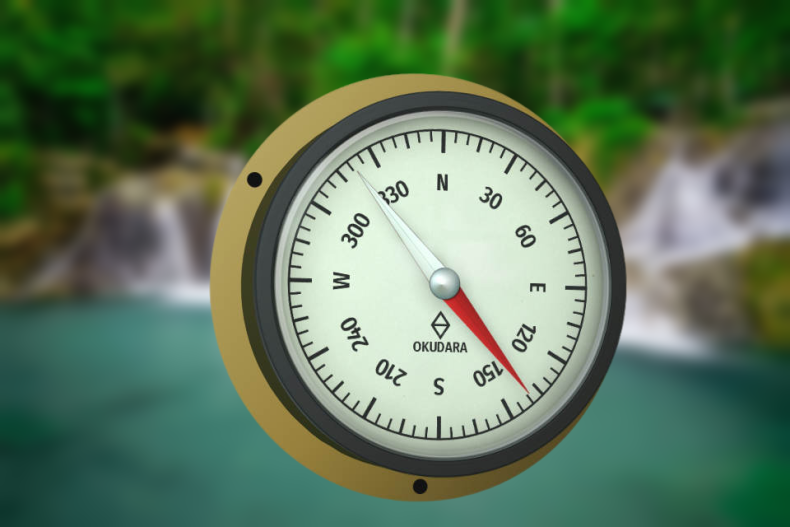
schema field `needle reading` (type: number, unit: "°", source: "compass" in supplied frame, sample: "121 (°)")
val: 140 (°)
